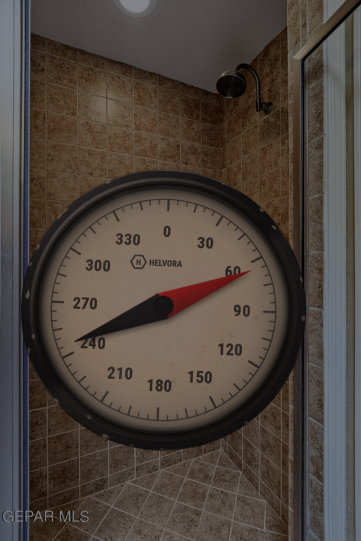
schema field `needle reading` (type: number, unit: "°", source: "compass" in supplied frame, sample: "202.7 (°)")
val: 65 (°)
